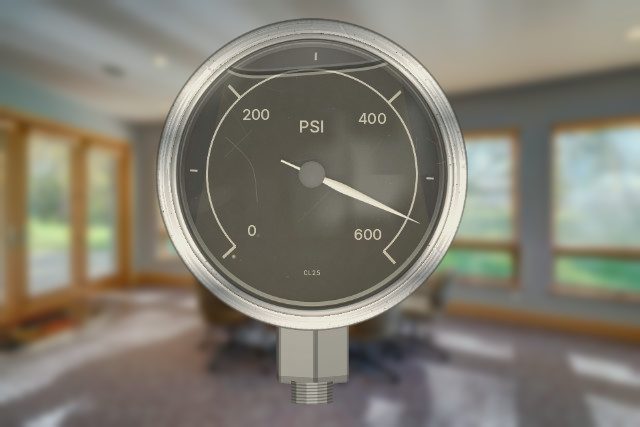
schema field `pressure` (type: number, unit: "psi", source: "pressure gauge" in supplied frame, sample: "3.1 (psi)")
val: 550 (psi)
